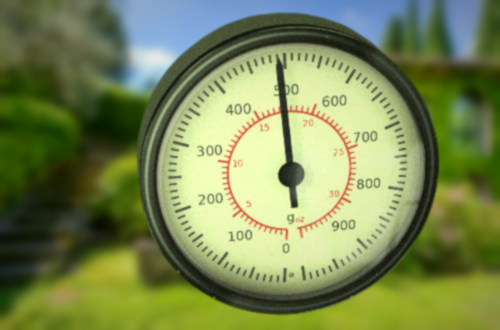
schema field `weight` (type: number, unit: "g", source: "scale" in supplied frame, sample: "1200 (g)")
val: 490 (g)
